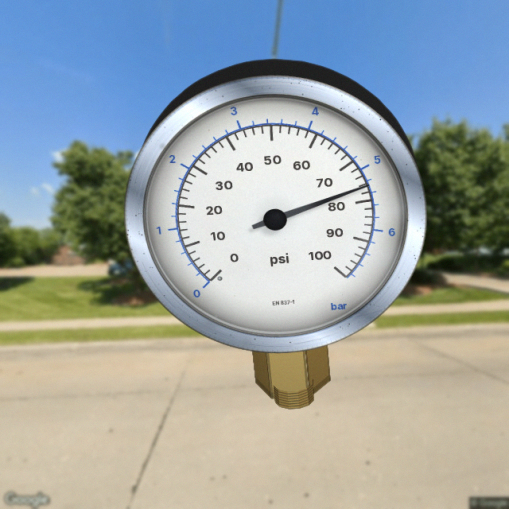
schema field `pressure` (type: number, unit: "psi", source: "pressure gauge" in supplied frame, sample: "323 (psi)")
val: 76 (psi)
